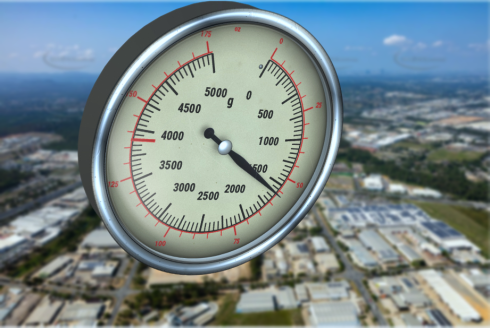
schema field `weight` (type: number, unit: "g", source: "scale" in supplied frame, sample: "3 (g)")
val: 1600 (g)
